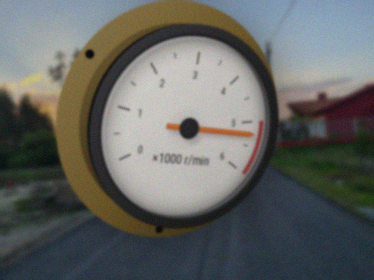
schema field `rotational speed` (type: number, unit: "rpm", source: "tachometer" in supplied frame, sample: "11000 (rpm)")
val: 5250 (rpm)
